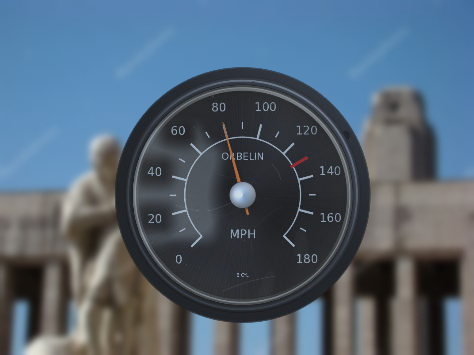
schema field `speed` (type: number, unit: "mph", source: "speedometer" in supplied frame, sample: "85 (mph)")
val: 80 (mph)
